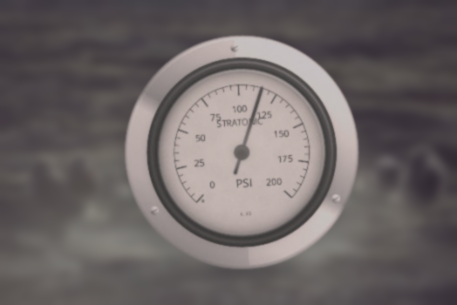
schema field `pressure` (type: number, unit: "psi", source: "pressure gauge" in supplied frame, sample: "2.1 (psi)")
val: 115 (psi)
